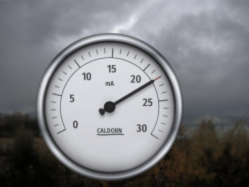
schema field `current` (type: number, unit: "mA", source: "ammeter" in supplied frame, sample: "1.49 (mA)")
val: 22 (mA)
